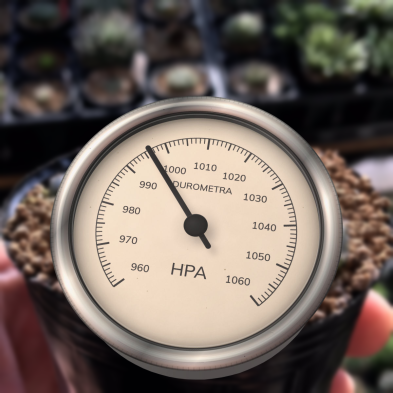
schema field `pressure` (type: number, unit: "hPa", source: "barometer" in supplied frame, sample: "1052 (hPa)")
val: 996 (hPa)
